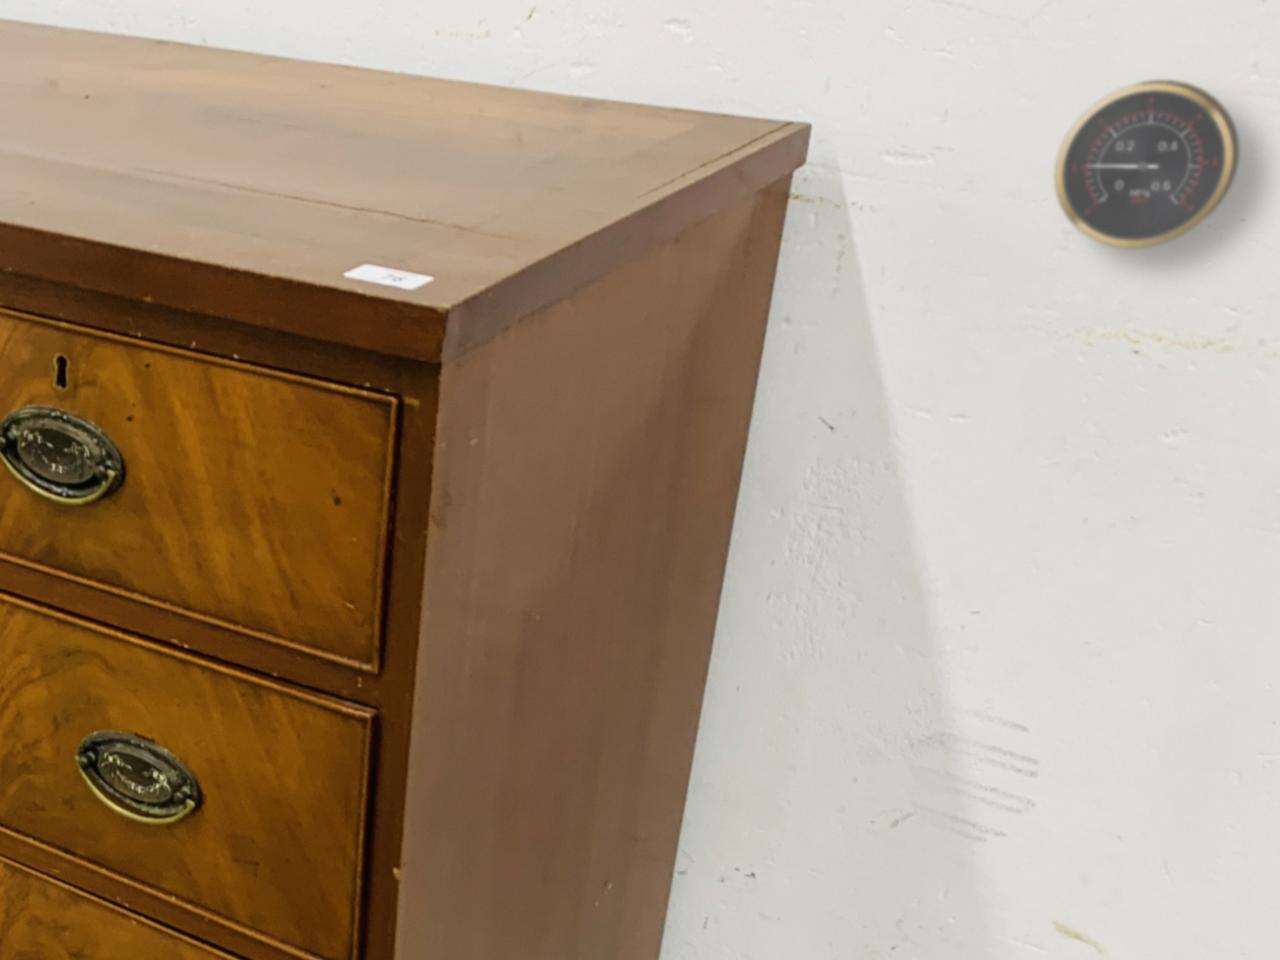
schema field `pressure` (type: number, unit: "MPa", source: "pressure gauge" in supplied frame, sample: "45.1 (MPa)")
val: 0.1 (MPa)
